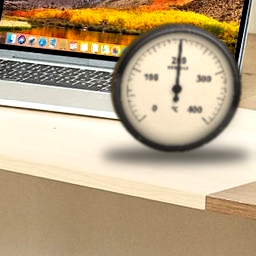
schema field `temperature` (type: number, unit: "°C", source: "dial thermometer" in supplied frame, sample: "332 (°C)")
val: 200 (°C)
